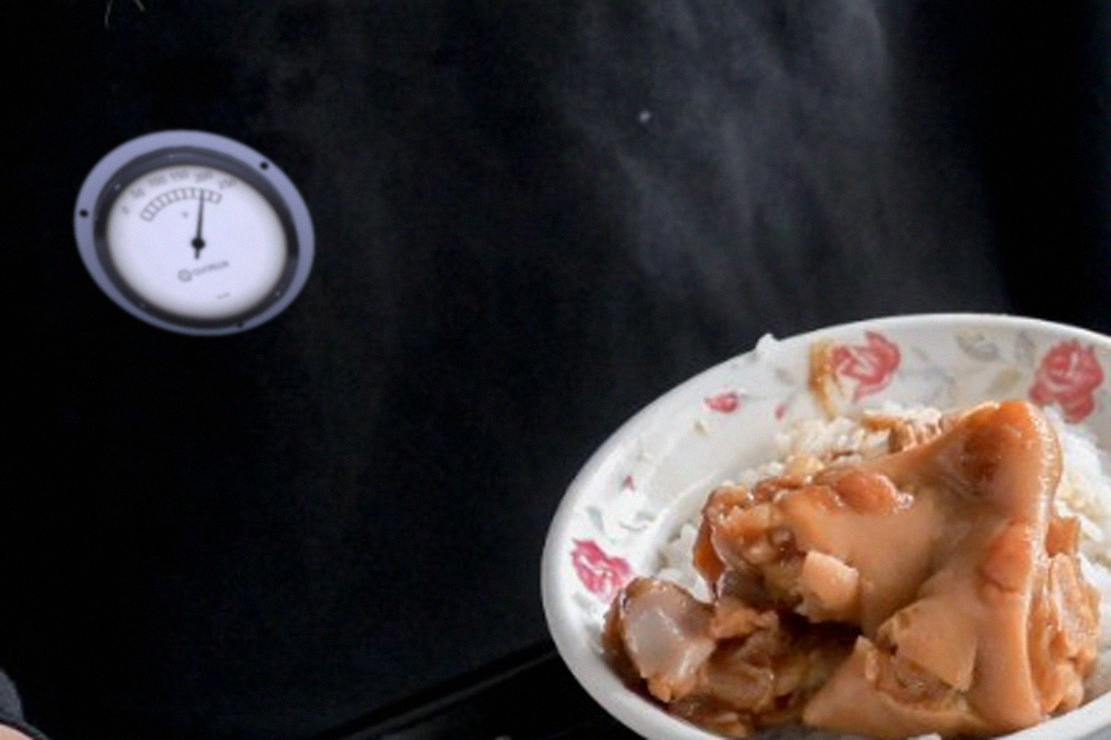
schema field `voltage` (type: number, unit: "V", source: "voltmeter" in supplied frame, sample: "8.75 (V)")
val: 200 (V)
